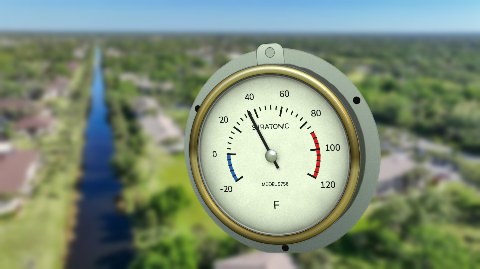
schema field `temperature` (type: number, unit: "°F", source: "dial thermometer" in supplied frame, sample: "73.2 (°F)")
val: 36 (°F)
